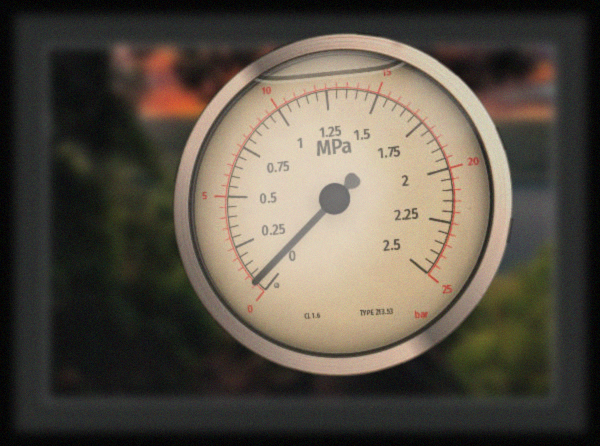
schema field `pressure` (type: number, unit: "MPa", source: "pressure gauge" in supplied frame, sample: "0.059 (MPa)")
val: 0.05 (MPa)
